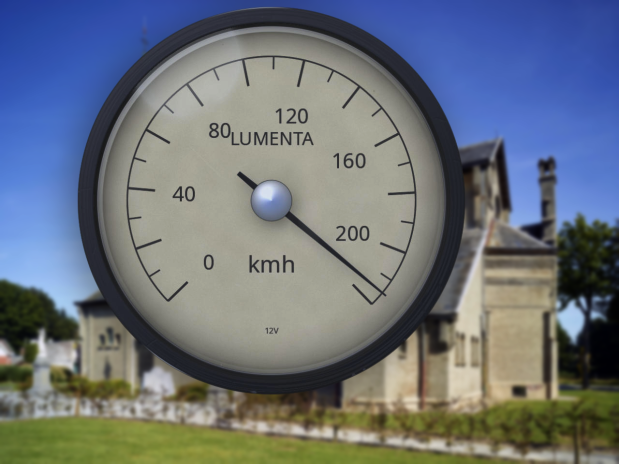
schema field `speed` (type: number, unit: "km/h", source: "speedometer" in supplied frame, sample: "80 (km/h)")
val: 215 (km/h)
